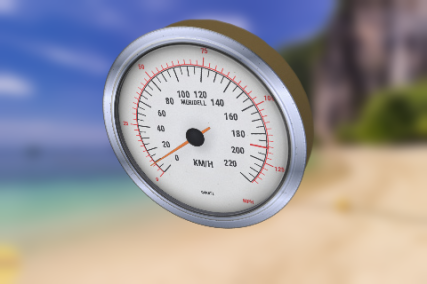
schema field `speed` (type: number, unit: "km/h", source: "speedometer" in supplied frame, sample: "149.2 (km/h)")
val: 10 (km/h)
